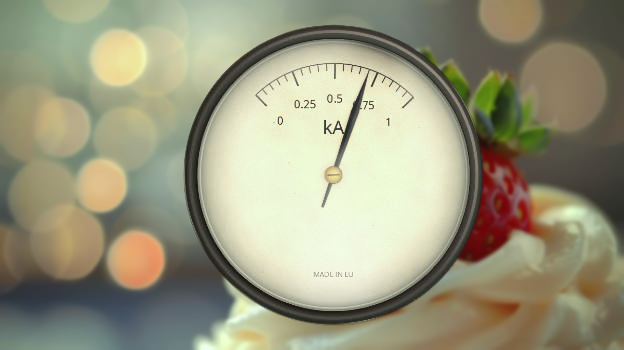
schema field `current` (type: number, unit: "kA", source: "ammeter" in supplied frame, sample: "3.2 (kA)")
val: 0.7 (kA)
